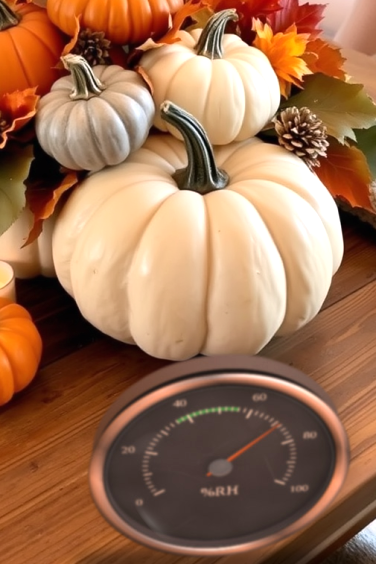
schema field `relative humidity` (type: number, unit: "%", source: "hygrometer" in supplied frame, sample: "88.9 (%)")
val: 70 (%)
